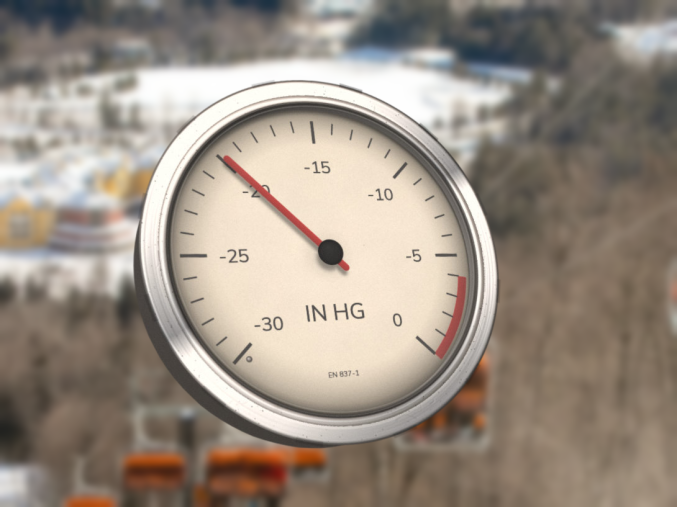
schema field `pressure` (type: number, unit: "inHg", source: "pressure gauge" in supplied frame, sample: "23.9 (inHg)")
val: -20 (inHg)
